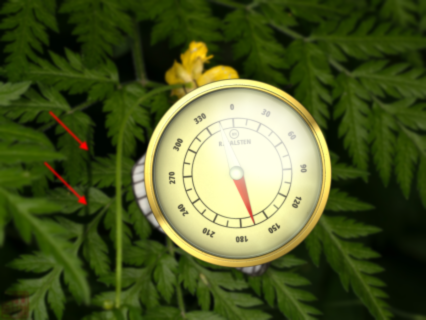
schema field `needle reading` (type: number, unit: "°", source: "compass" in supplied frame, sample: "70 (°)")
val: 165 (°)
